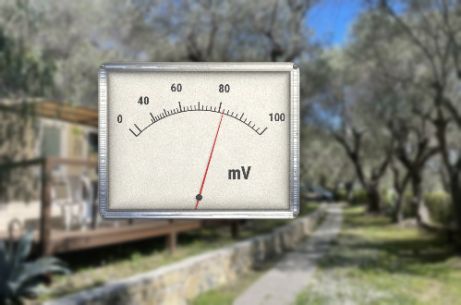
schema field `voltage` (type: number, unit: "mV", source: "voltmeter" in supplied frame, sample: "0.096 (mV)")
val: 82 (mV)
